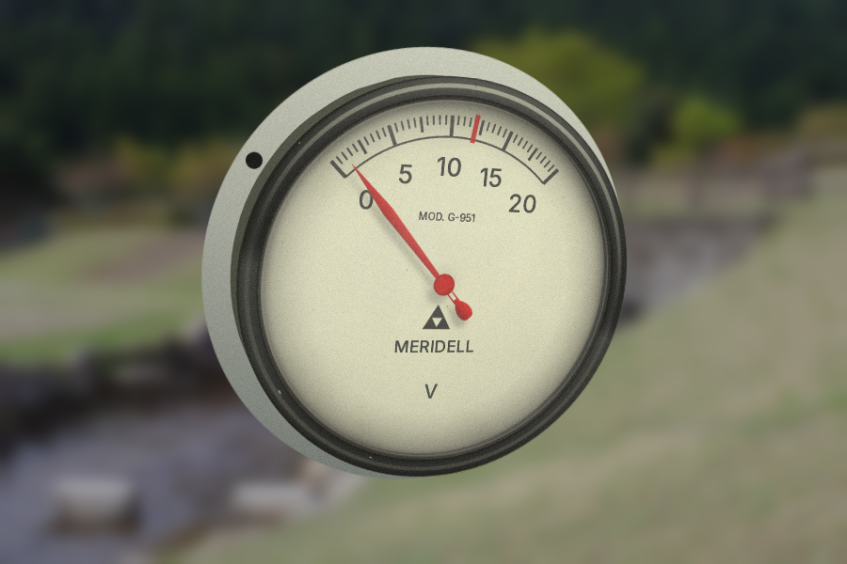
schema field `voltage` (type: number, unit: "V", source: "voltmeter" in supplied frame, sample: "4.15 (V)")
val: 1 (V)
